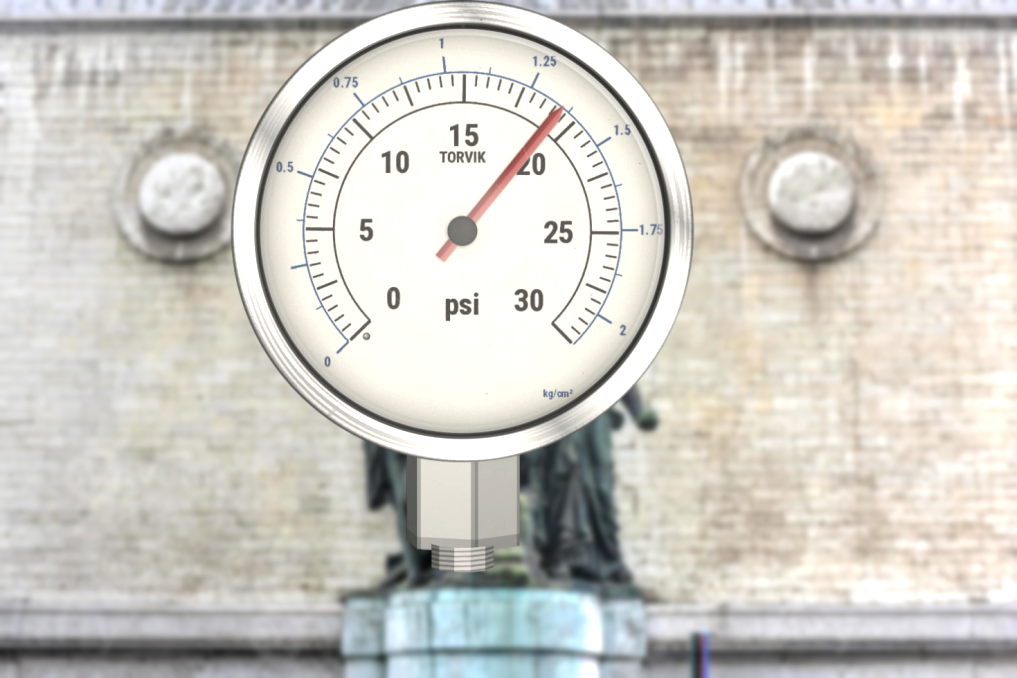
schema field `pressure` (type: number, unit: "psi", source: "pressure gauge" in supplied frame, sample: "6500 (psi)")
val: 19.25 (psi)
